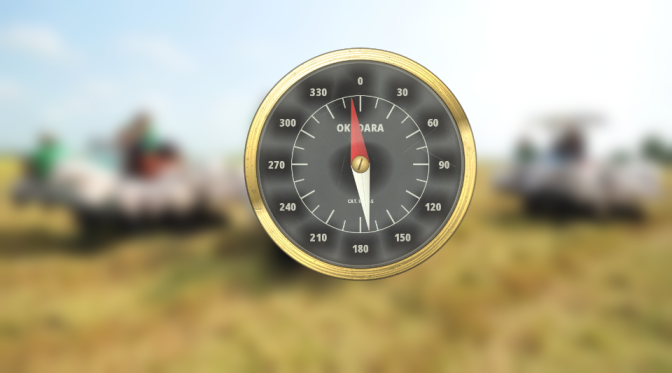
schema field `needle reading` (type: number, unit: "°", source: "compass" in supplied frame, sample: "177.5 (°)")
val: 352.5 (°)
